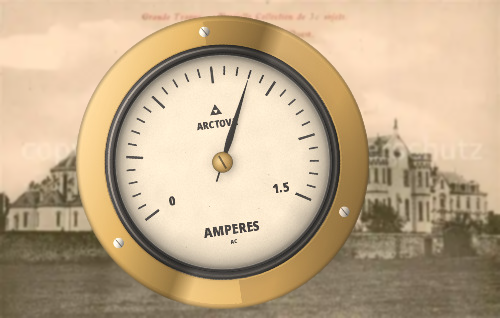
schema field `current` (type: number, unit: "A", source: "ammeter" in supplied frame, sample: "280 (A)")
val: 0.9 (A)
